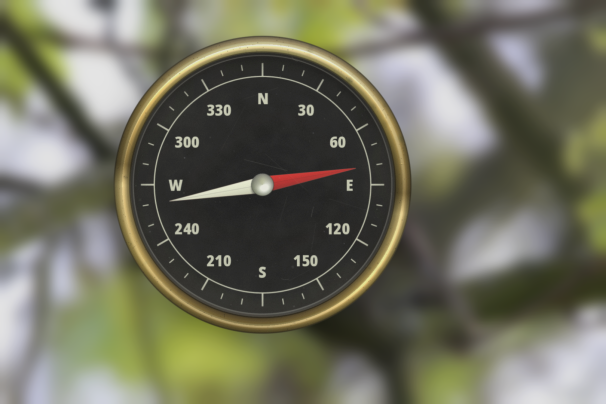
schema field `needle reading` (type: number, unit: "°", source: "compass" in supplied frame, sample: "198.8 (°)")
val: 80 (°)
